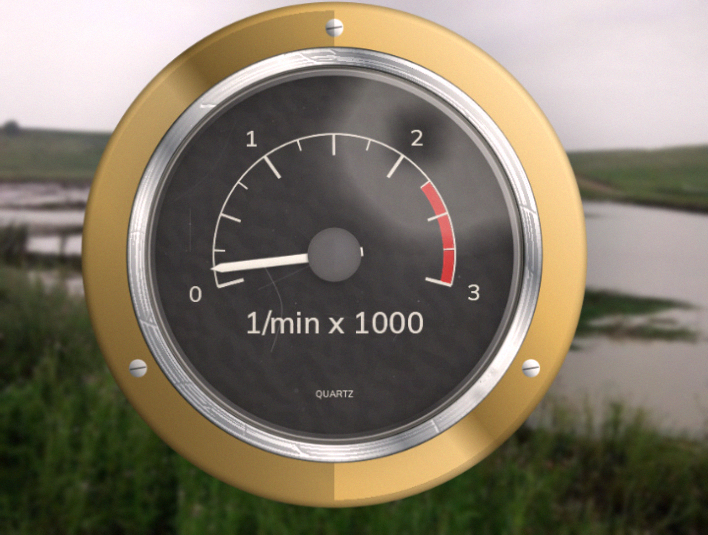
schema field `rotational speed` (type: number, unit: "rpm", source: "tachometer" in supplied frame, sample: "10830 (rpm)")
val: 125 (rpm)
